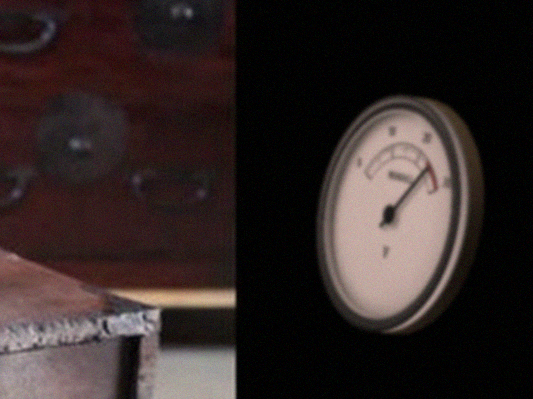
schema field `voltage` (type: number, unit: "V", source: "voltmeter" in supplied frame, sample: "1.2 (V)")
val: 25 (V)
